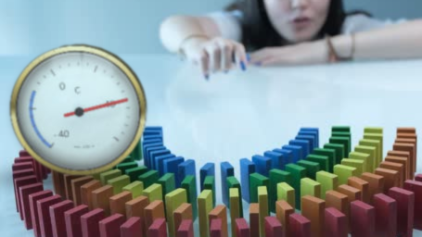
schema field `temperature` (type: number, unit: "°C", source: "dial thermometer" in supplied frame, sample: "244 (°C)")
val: 40 (°C)
